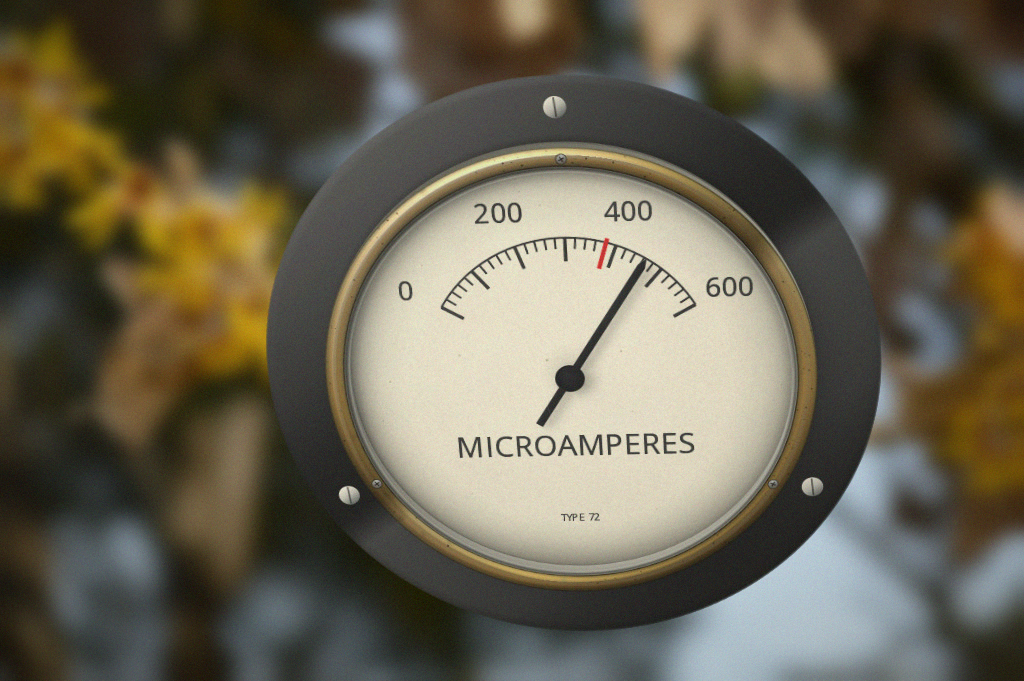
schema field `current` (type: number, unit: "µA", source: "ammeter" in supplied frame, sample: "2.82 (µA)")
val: 460 (µA)
